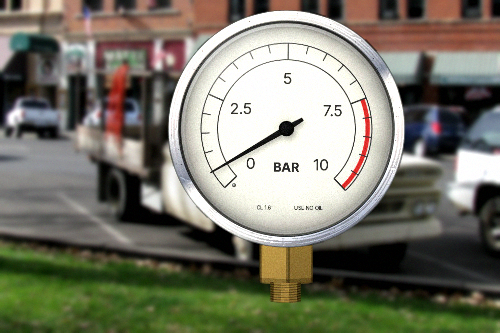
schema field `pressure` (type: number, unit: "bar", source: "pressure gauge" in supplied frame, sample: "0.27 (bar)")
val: 0.5 (bar)
